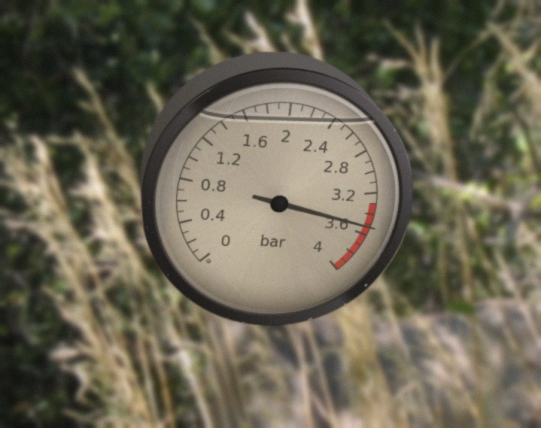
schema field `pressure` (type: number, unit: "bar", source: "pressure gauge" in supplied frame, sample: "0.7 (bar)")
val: 3.5 (bar)
